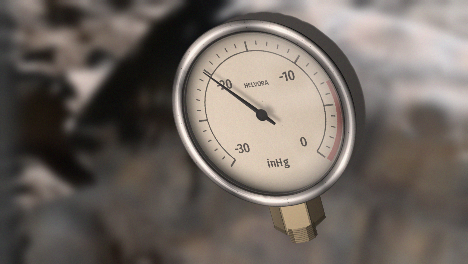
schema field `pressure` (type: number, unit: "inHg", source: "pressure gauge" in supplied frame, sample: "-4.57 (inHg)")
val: -20 (inHg)
